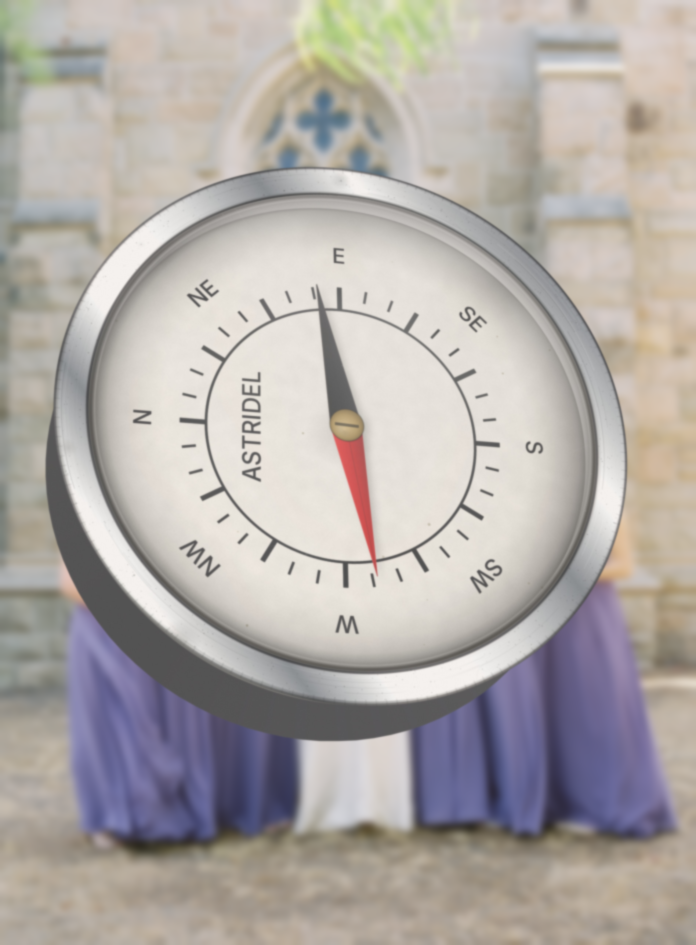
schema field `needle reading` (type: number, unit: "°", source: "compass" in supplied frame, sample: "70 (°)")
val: 260 (°)
